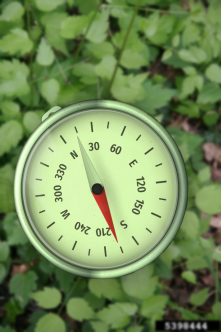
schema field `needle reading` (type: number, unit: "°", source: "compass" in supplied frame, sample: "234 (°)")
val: 195 (°)
